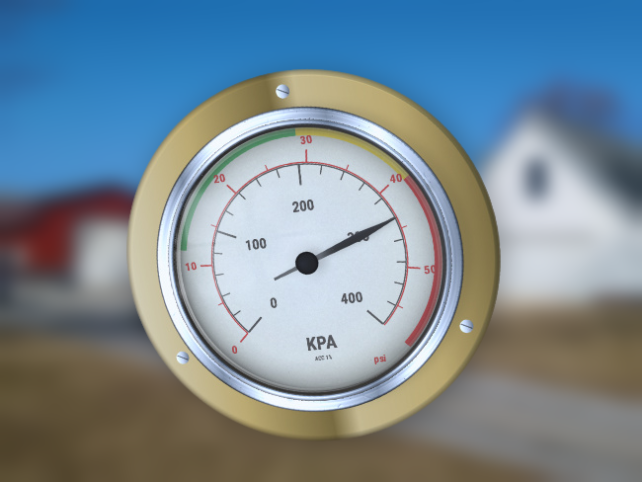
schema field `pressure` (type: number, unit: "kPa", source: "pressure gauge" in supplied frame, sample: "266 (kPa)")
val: 300 (kPa)
